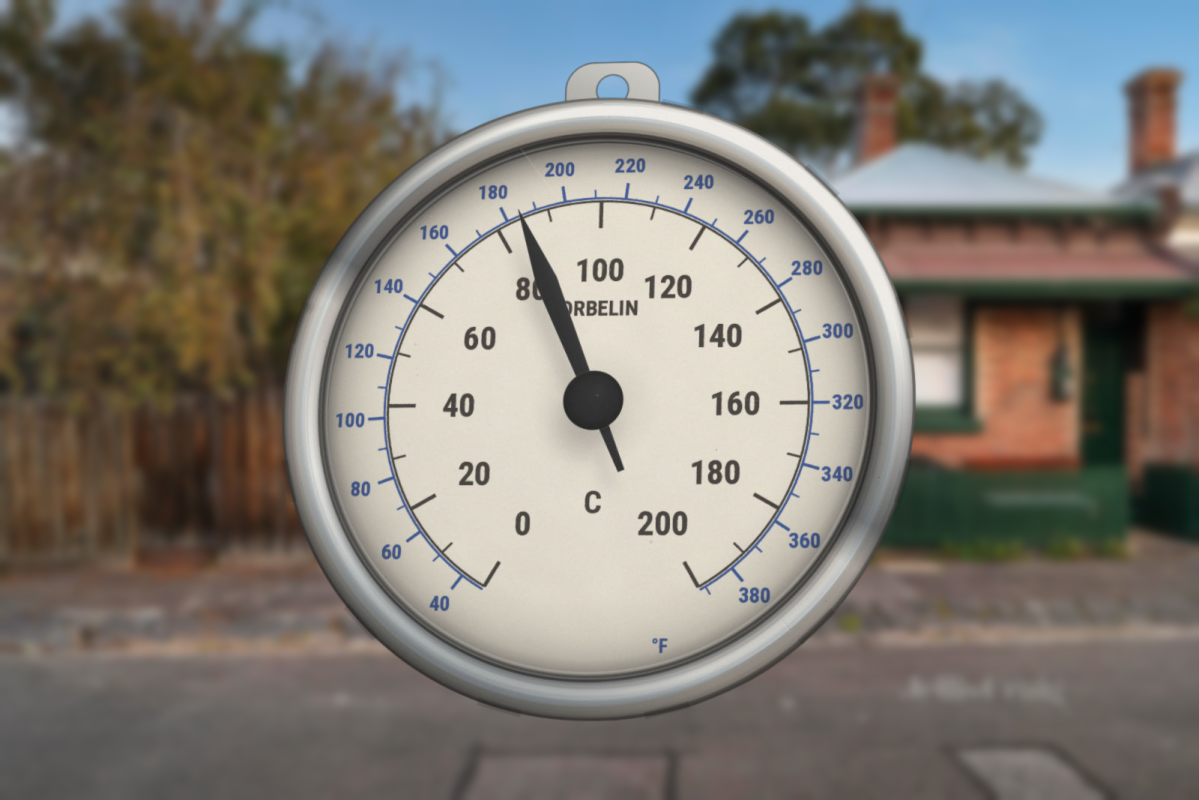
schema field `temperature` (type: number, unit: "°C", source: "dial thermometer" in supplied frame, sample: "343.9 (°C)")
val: 85 (°C)
